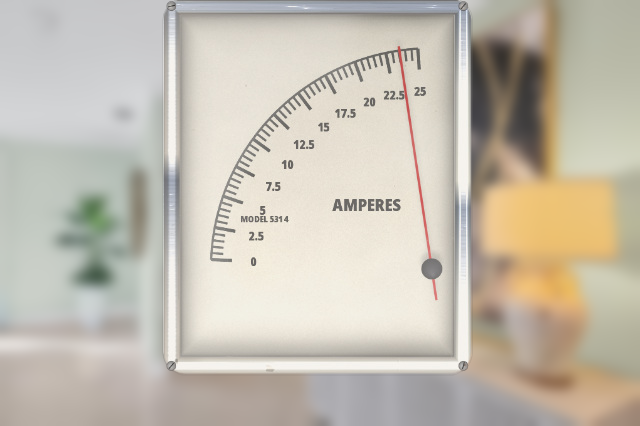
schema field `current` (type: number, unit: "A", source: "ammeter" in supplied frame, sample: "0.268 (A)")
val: 23.5 (A)
